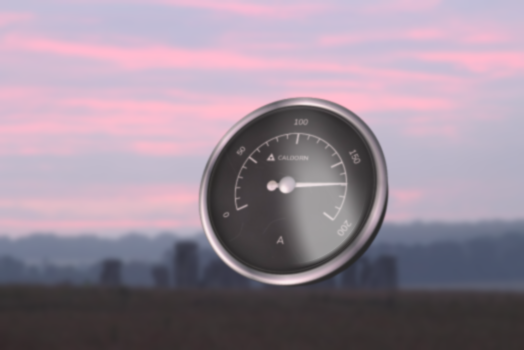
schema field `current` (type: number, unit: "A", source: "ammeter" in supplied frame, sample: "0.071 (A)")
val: 170 (A)
